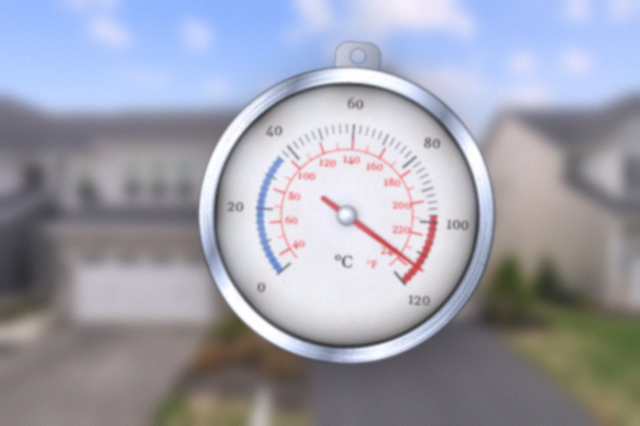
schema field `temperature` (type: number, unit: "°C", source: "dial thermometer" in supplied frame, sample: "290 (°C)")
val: 114 (°C)
